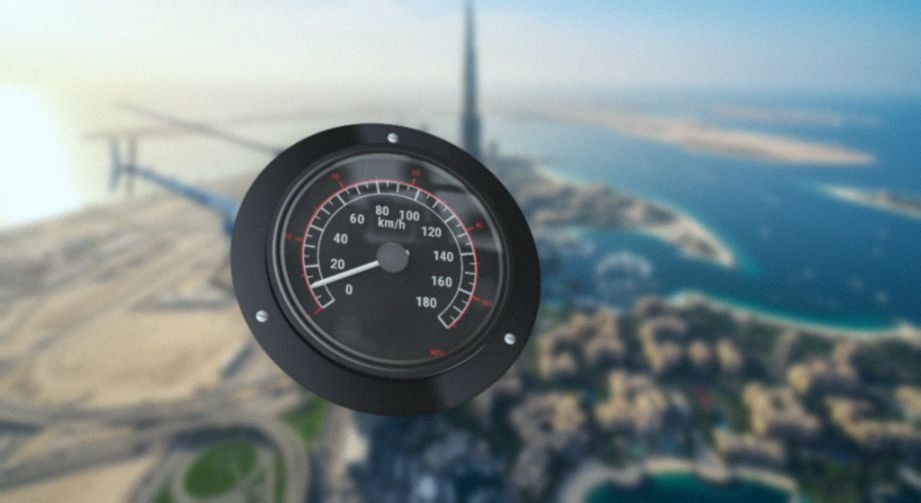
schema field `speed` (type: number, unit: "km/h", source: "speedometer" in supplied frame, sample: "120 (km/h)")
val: 10 (km/h)
